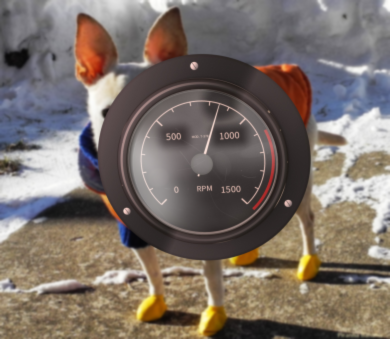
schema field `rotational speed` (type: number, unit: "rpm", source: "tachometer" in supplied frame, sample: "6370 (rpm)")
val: 850 (rpm)
